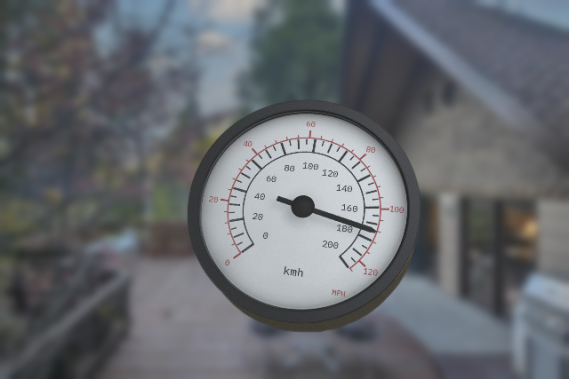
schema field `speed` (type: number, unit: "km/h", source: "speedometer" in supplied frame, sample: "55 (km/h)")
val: 175 (km/h)
